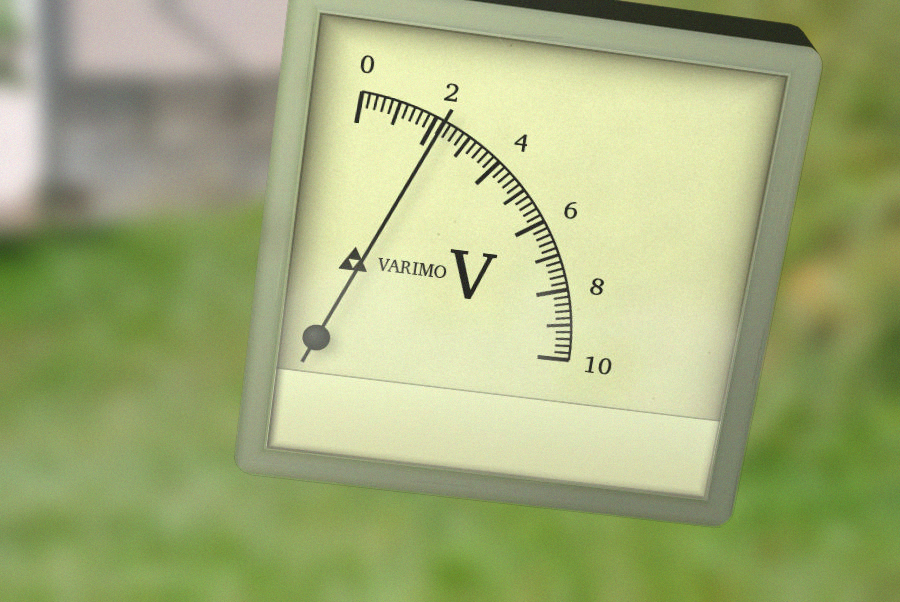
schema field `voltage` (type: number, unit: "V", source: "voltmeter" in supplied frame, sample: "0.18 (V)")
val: 2.2 (V)
